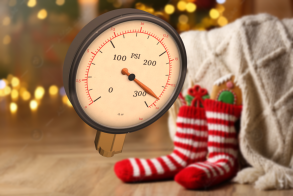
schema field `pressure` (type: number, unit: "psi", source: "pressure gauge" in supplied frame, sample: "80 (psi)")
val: 280 (psi)
